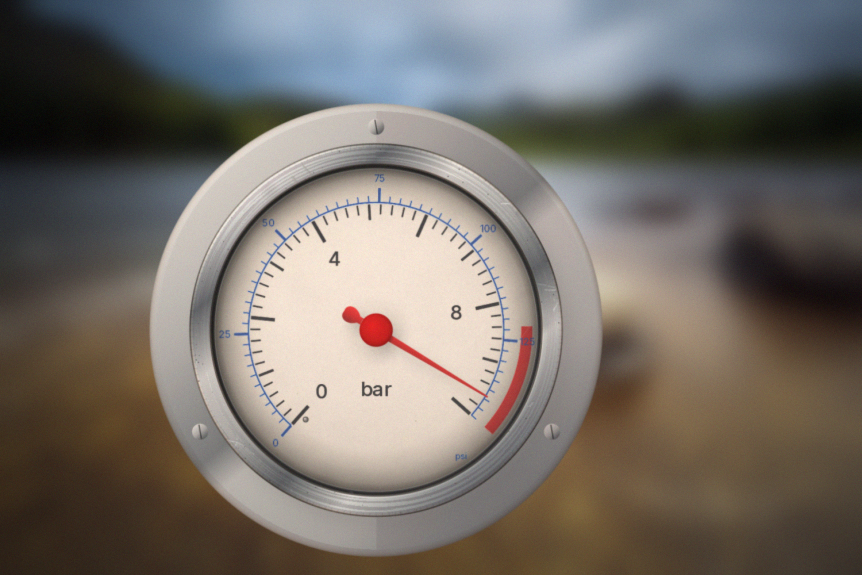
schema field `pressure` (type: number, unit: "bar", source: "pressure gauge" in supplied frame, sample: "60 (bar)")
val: 9.6 (bar)
